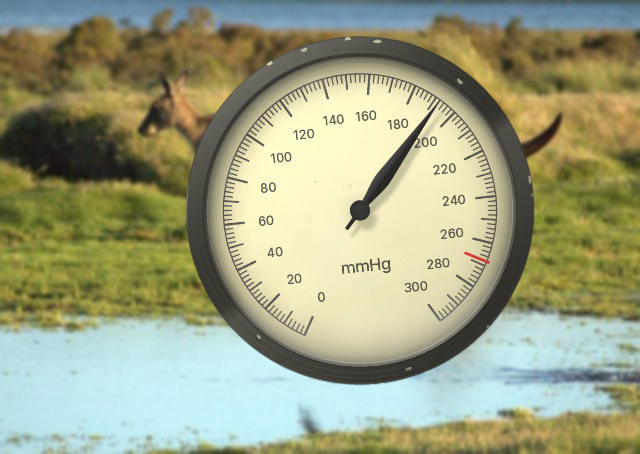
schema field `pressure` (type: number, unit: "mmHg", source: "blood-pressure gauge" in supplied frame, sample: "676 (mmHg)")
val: 192 (mmHg)
